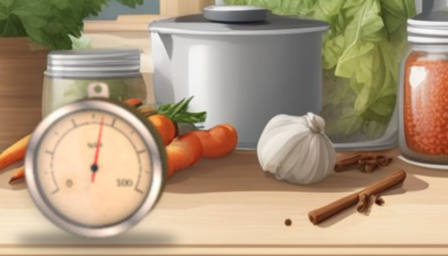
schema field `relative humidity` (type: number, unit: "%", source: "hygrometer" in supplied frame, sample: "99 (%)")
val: 55 (%)
